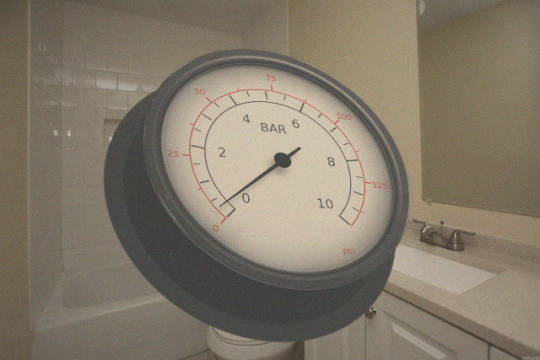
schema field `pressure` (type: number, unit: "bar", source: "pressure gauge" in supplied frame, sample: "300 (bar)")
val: 0.25 (bar)
